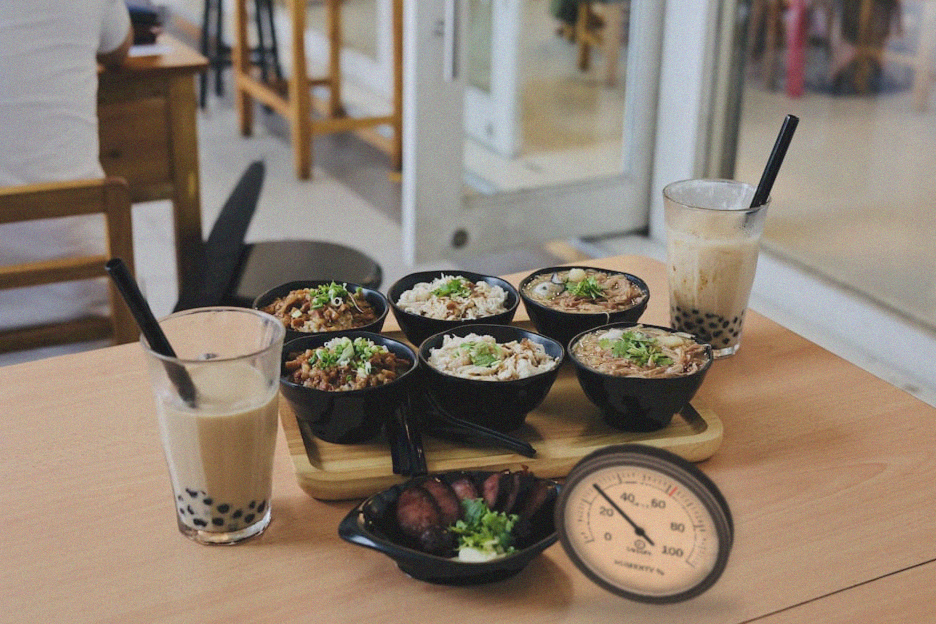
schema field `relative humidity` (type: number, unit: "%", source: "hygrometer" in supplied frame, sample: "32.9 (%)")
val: 30 (%)
